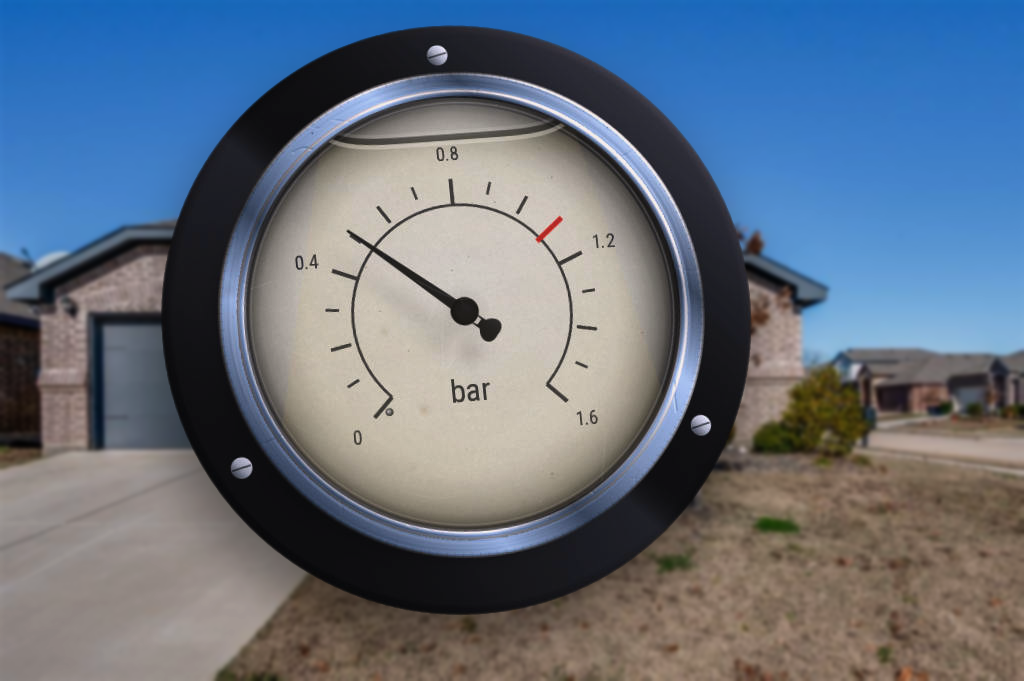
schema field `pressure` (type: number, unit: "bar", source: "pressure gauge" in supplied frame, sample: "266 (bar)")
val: 0.5 (bar)
